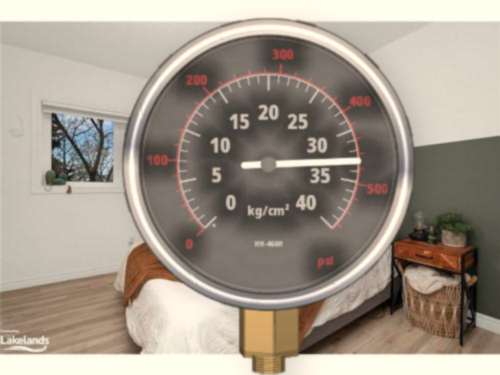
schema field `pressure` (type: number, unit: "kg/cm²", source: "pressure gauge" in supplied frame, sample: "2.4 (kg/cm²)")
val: 33 (kg/cm²)
